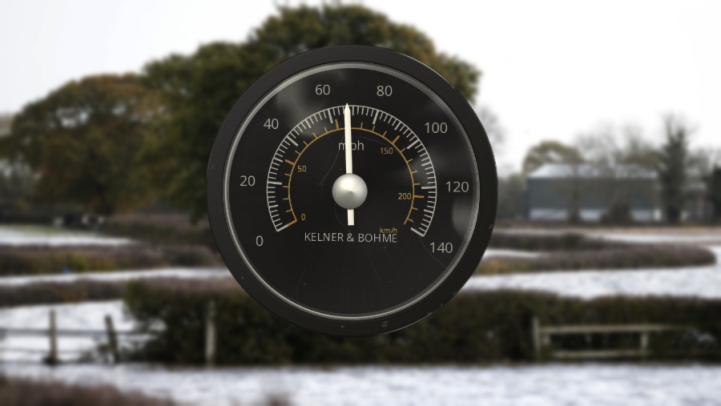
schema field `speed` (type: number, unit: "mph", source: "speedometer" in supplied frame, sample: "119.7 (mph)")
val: 68 (mph)
